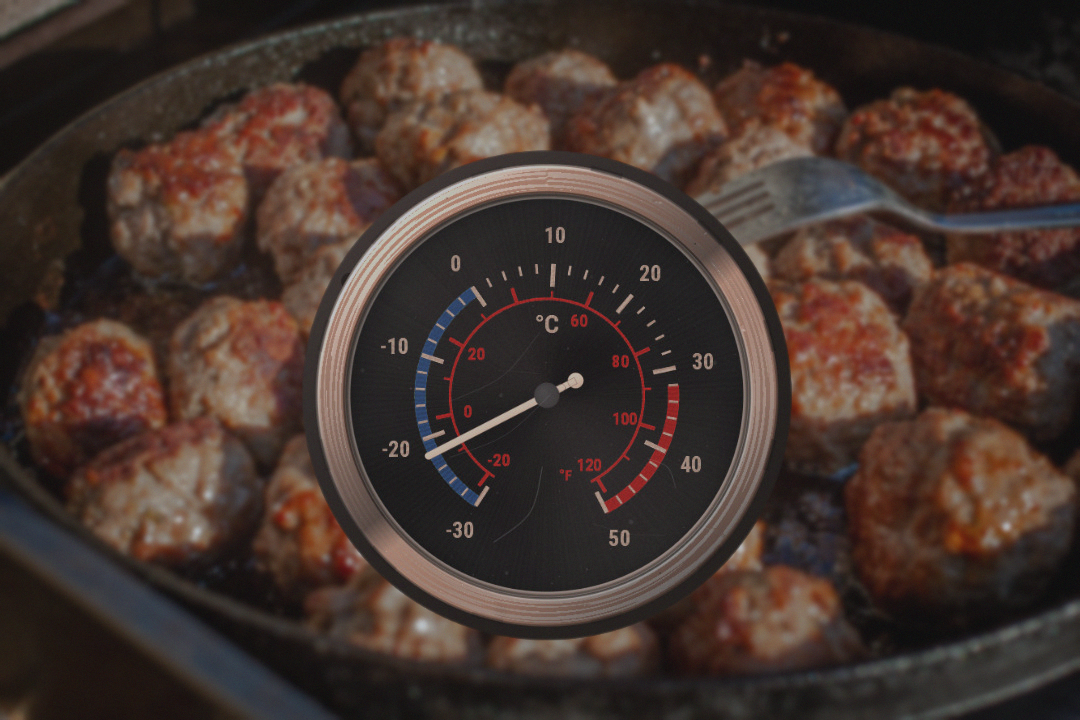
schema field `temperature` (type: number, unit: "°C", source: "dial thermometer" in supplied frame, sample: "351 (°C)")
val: -22 (°C)
